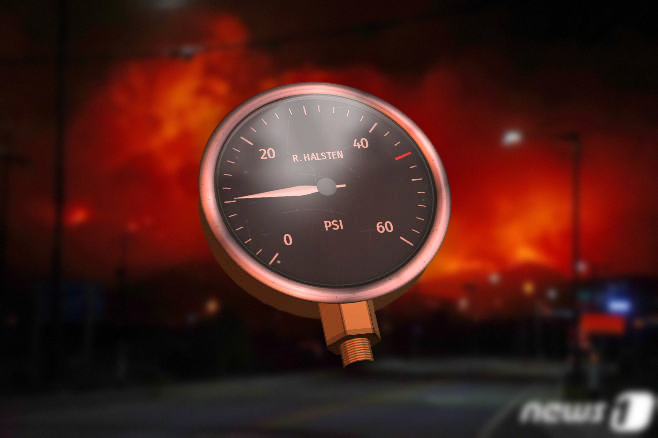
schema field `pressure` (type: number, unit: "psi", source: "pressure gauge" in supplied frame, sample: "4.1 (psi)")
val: 10 (psi)
